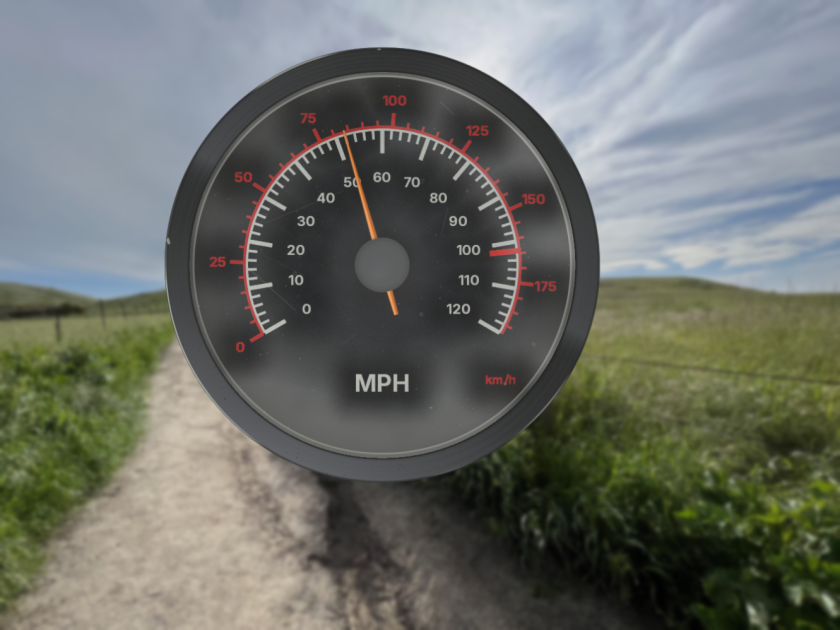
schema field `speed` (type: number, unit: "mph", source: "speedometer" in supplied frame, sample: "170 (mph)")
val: 52 (mph)
